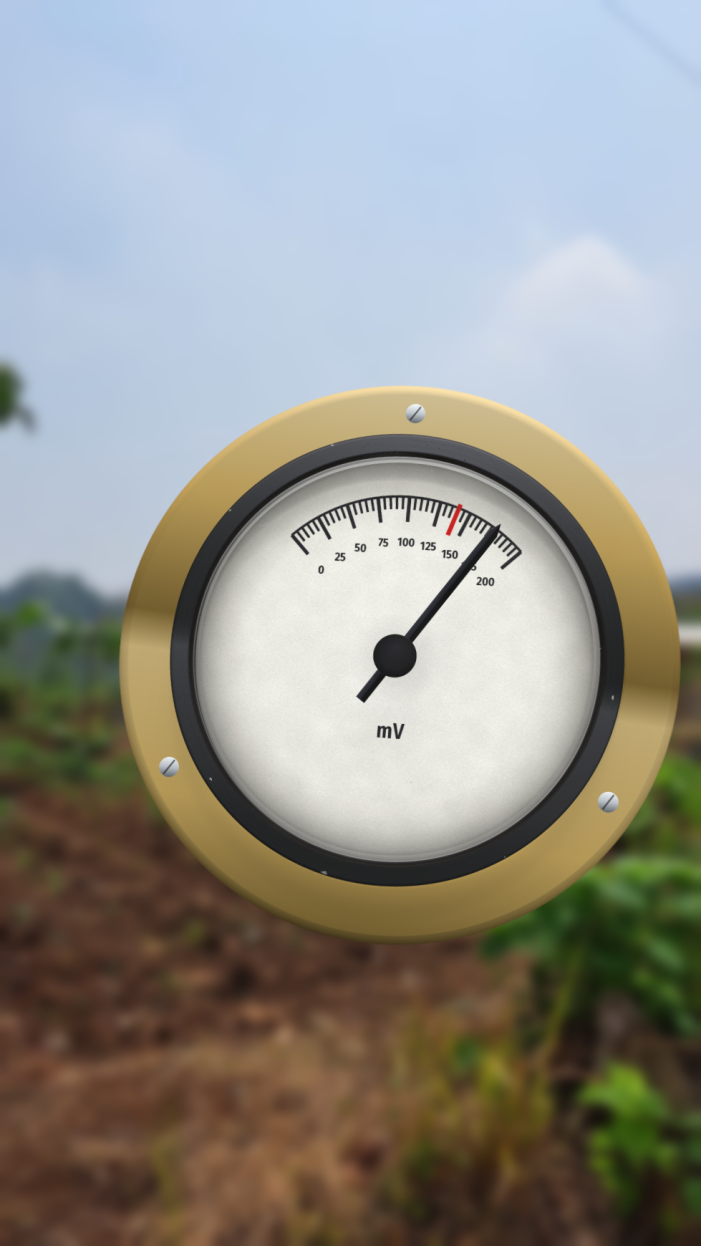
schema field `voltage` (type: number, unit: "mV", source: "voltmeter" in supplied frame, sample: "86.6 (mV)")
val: 175 (mV)
